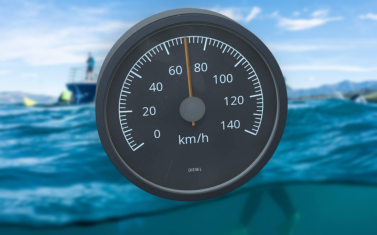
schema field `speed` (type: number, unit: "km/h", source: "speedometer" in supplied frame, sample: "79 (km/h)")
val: 70 (km/h)
